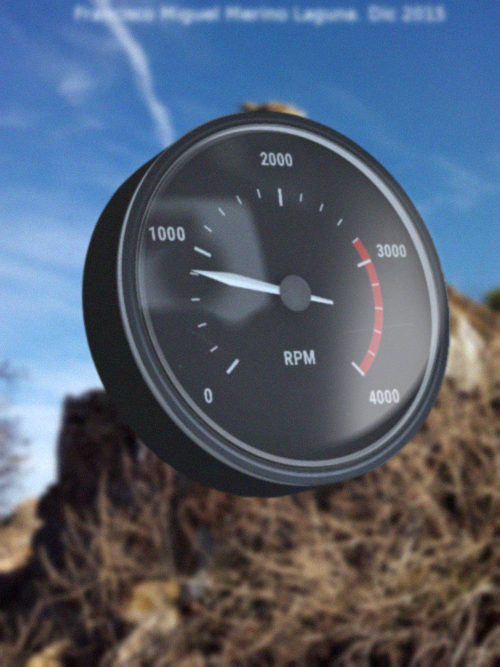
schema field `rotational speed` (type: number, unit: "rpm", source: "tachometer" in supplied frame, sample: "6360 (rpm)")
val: 800 (rpm)
